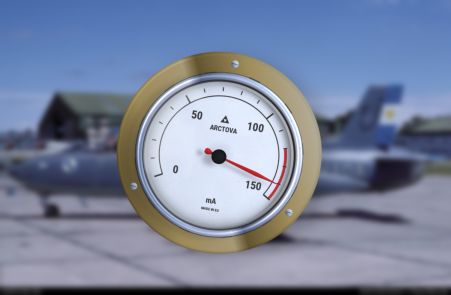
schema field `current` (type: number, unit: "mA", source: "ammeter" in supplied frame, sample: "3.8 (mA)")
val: 140 (mA)
